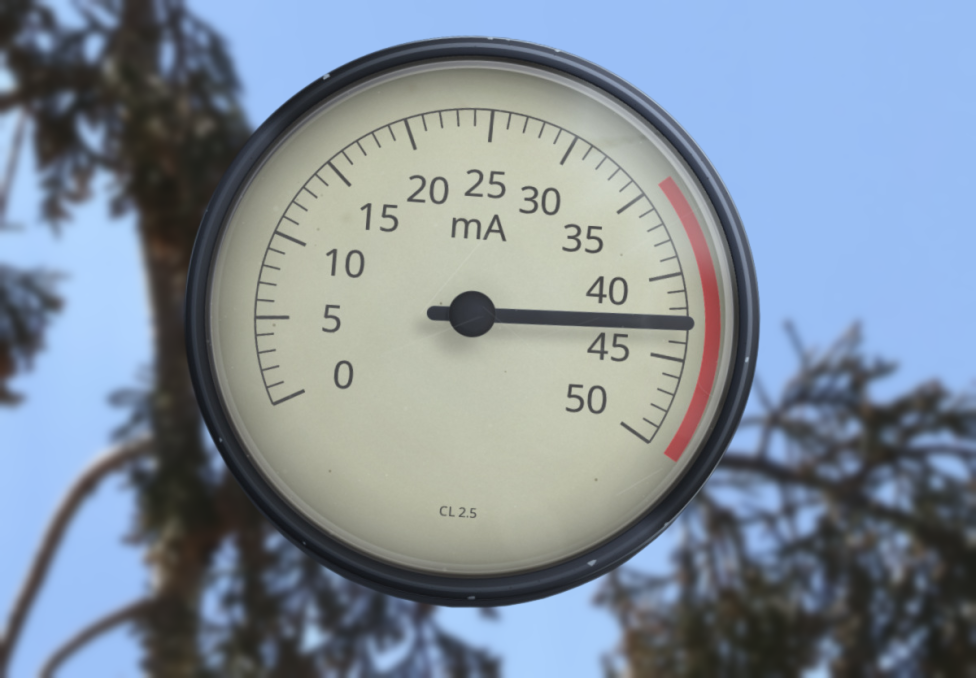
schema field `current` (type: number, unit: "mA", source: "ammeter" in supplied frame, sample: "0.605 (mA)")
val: 43 (mA)
